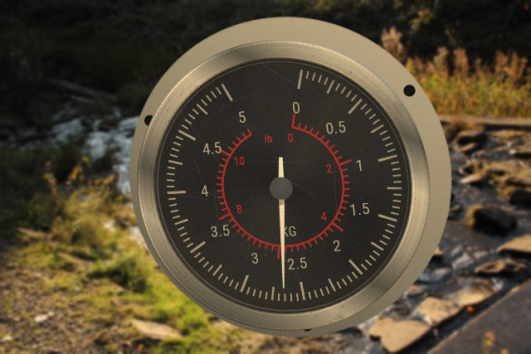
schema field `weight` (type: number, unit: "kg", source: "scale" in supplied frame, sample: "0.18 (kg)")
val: 2.65 (kg)
